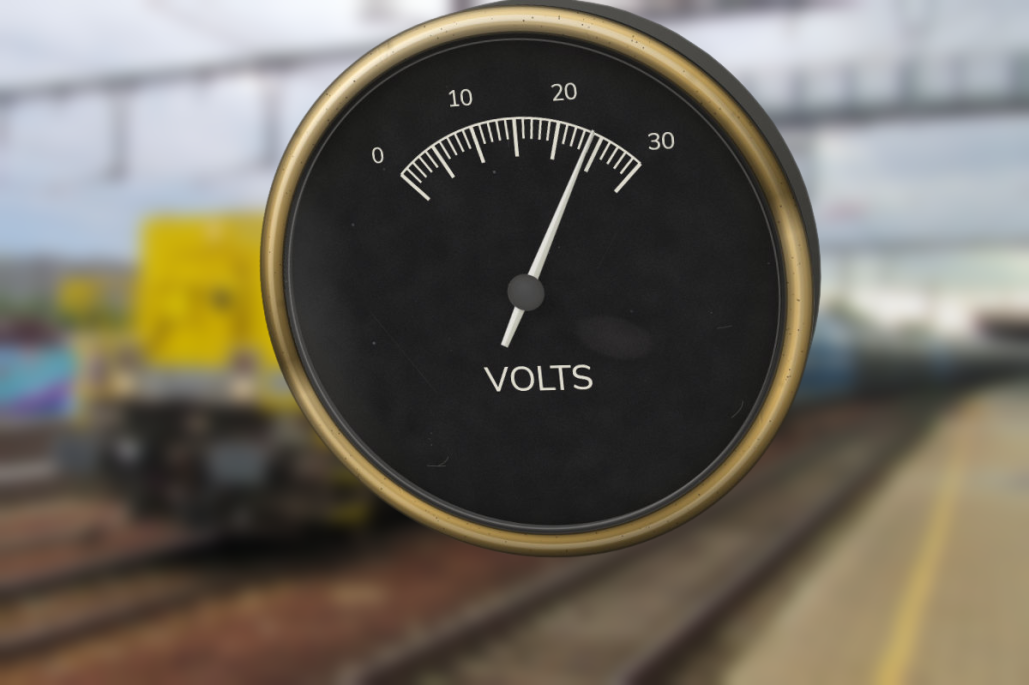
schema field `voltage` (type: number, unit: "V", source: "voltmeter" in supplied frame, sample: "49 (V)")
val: 24 (V)
